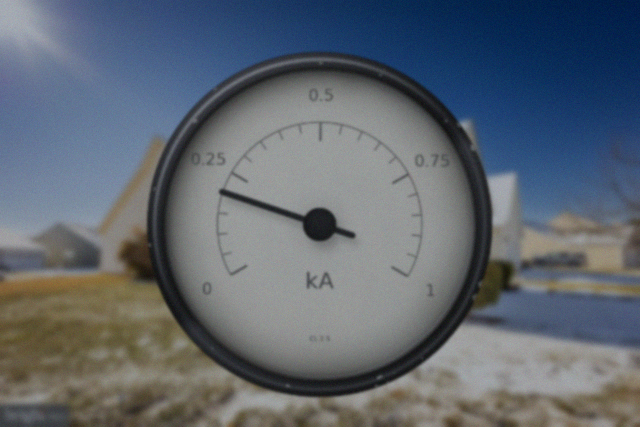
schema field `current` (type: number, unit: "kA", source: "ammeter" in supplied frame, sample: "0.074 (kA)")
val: 0.2 (kA)
